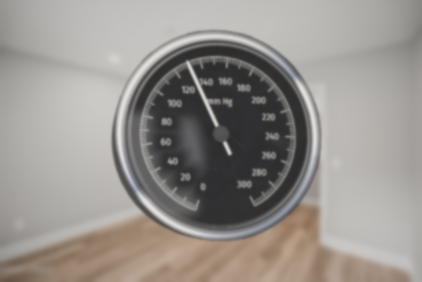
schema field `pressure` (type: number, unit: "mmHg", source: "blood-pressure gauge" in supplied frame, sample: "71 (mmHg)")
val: 130 (mmHg)
